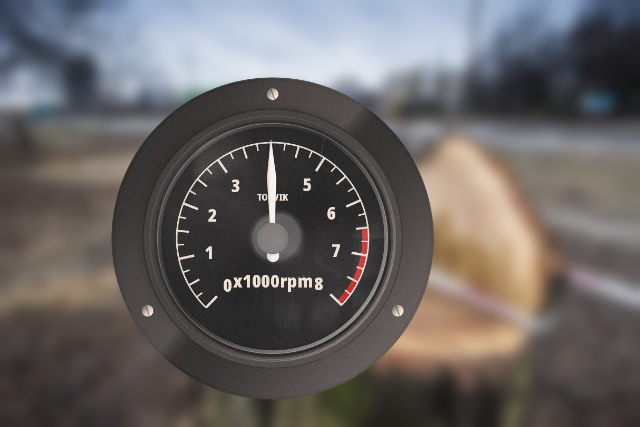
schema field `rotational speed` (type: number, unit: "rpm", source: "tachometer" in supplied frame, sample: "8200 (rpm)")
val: 4000 (rpm)
